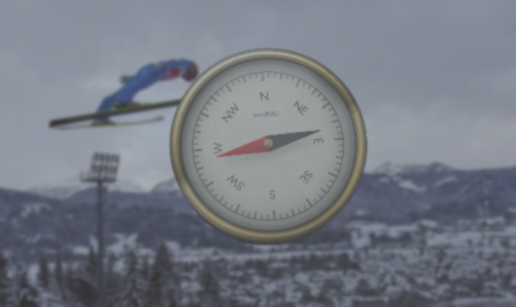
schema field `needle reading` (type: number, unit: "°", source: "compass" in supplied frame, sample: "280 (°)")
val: 260 (°)
